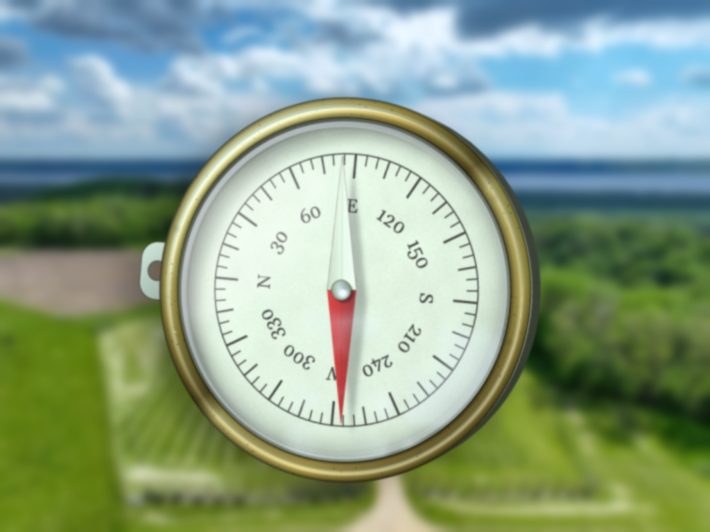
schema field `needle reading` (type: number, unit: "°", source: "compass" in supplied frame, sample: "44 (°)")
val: 265 (°)
